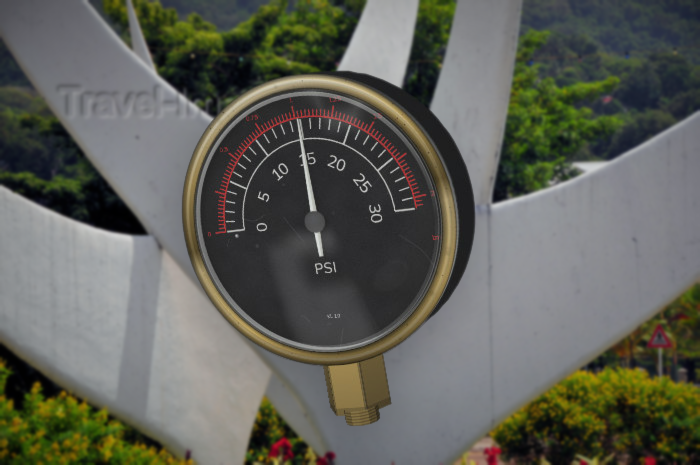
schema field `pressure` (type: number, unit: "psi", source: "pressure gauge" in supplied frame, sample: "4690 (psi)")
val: 15 (psi)
